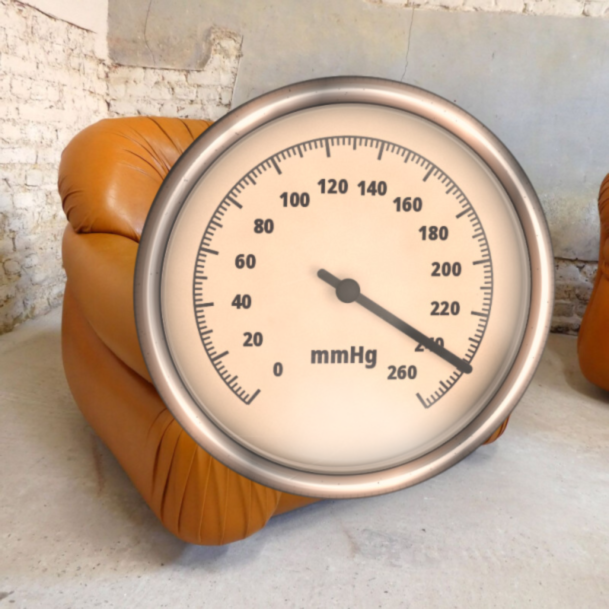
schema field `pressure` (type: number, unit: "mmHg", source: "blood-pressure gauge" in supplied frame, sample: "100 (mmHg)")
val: 240 (mmHg)
